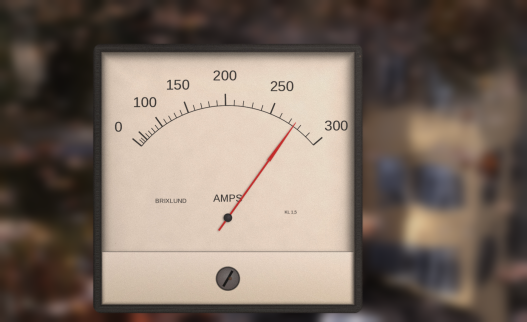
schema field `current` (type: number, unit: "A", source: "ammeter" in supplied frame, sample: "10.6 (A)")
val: 275 (A)
